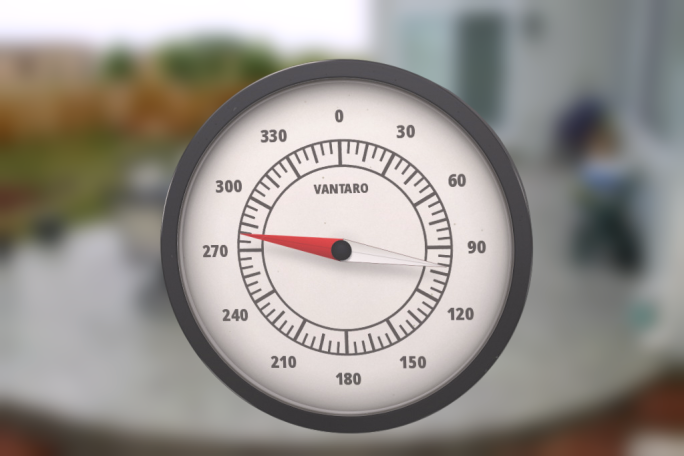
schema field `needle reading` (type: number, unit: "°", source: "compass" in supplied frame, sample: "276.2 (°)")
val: 280 (°)
